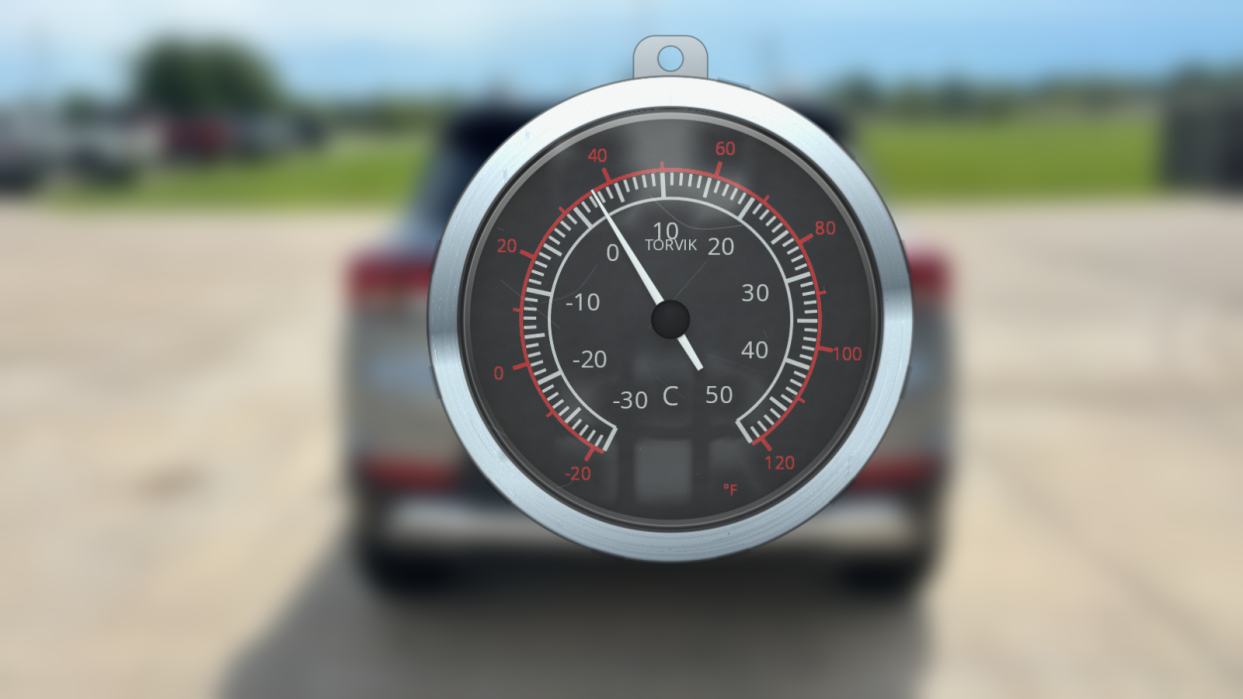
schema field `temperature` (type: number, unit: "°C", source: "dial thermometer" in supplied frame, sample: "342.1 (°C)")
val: 2.5 (°C)
